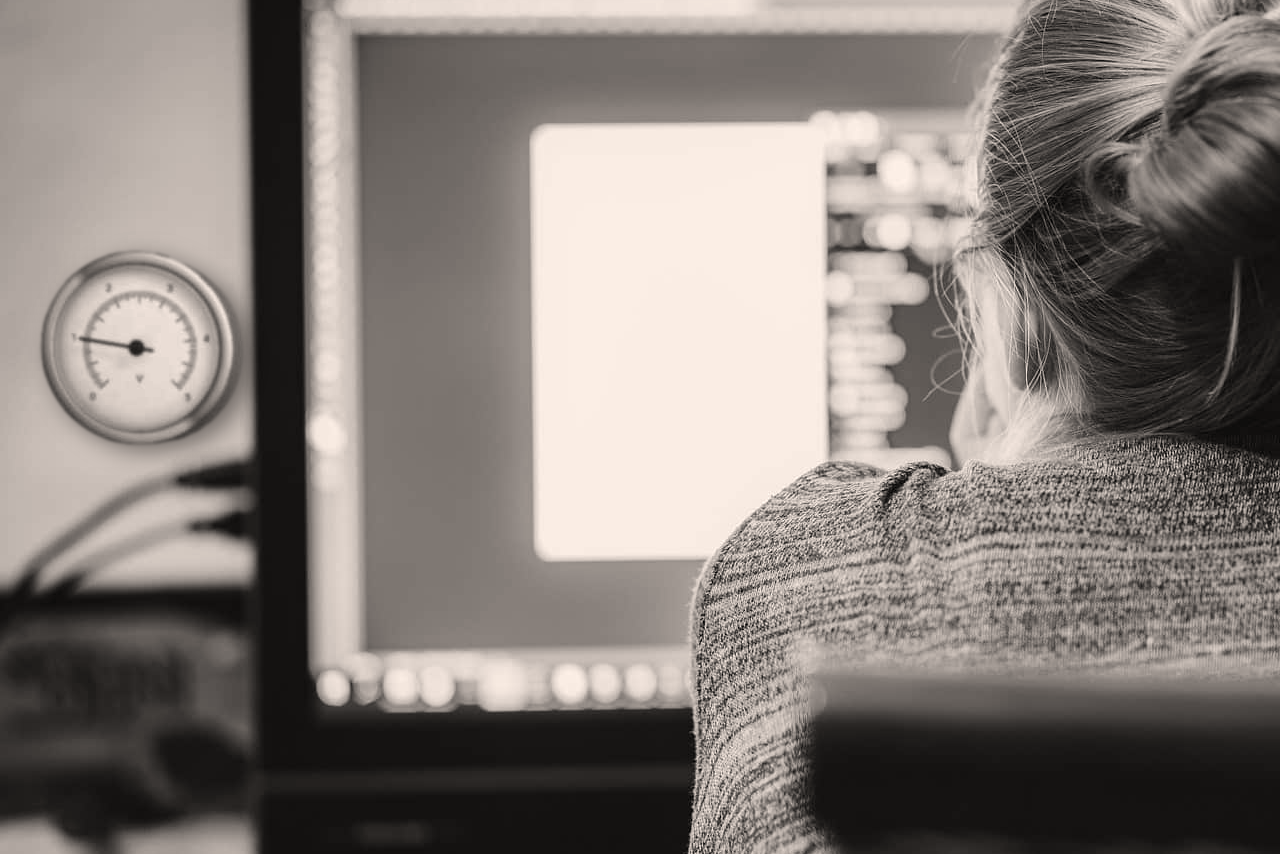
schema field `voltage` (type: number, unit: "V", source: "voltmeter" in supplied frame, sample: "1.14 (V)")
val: 1 (V)
